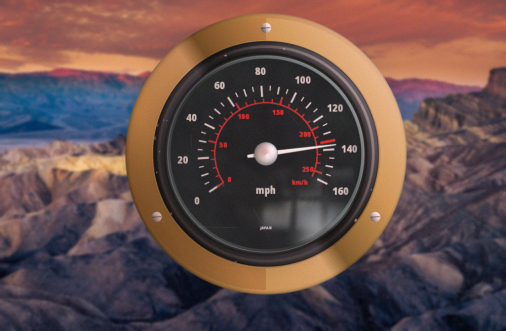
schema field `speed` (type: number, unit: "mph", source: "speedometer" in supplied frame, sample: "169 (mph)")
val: 137.5 (mph)
